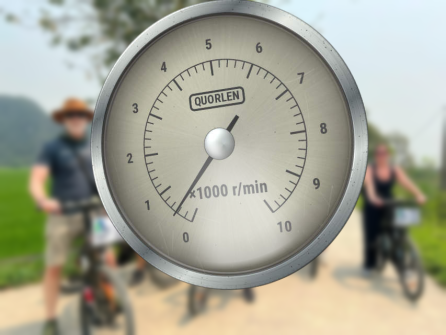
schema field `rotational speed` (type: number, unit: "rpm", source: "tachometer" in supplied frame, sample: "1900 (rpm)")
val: 400 (rpm)
